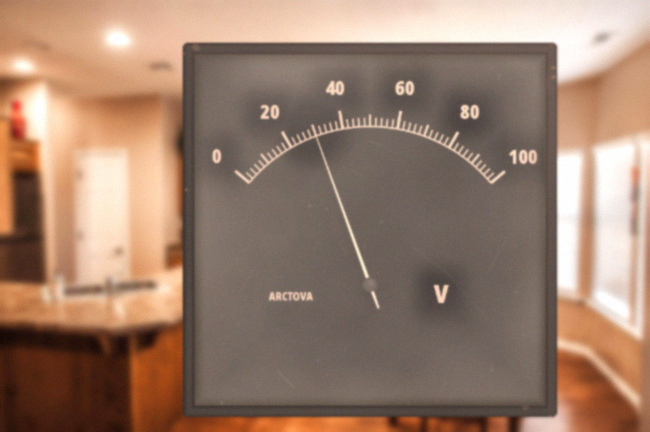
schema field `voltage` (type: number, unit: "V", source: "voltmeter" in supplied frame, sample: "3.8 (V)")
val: 30 (V)
